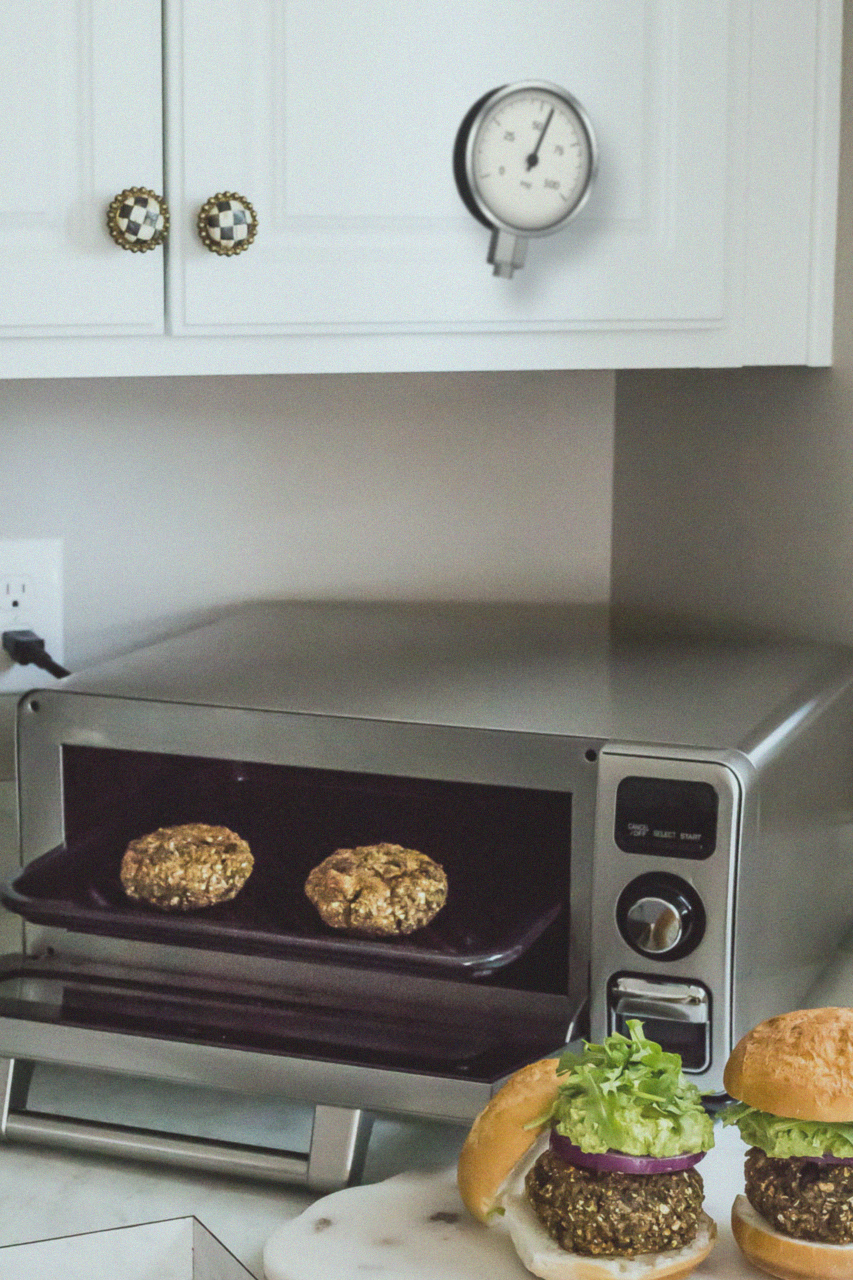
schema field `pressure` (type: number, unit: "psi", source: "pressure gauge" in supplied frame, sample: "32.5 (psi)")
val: 55 (psi)
